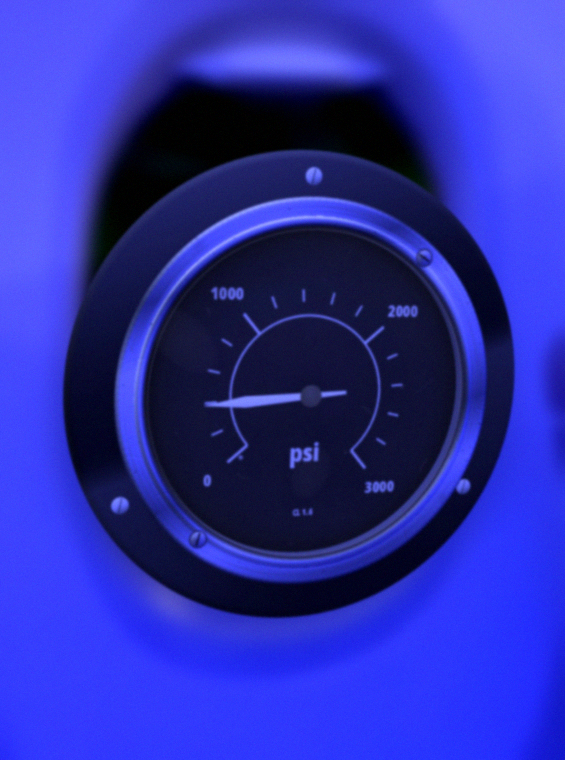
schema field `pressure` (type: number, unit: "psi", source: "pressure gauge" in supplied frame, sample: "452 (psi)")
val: 400 (psi)
